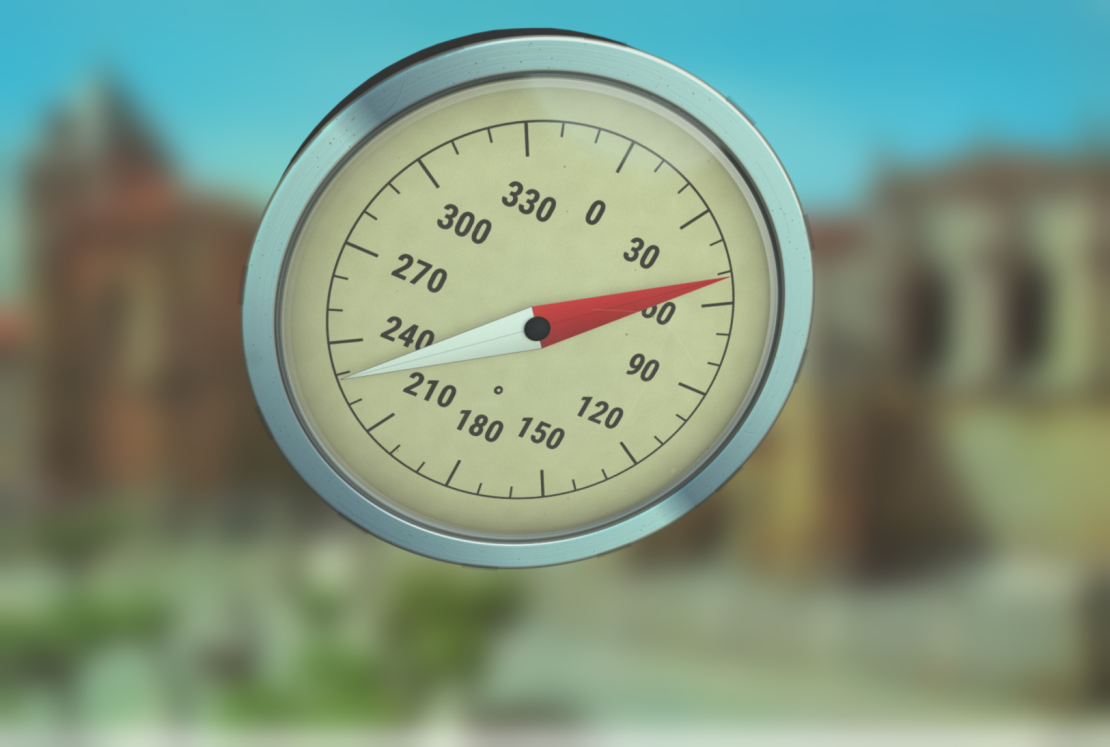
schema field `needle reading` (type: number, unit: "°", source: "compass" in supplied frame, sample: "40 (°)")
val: 50 (°)
